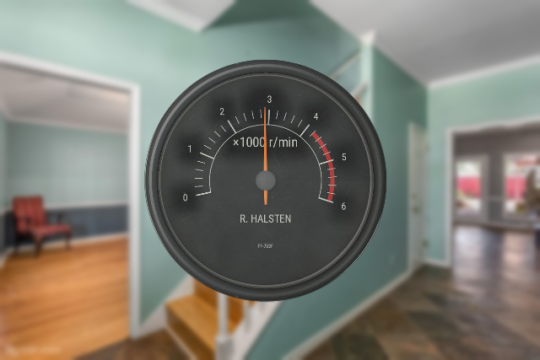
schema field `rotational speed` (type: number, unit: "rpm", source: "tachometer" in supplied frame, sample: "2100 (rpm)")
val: 2900 (rpm)
